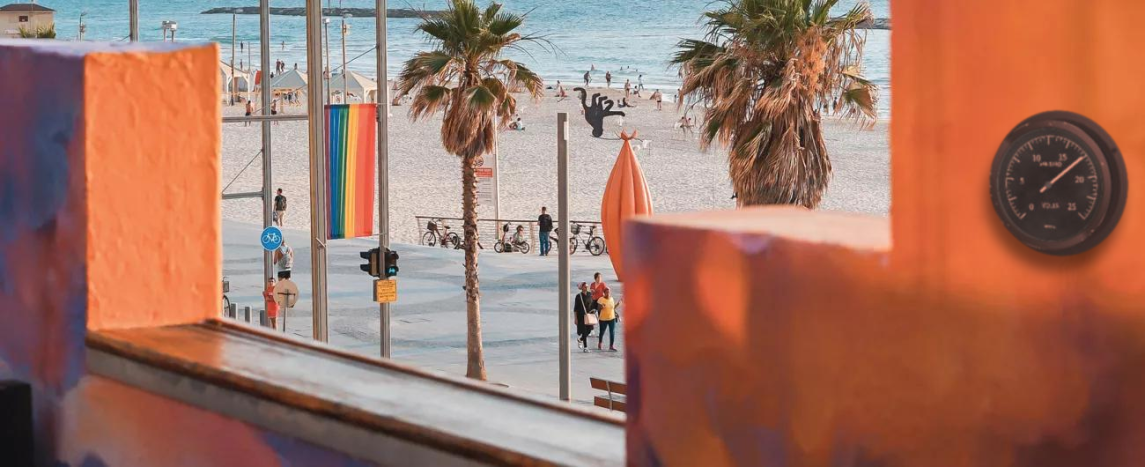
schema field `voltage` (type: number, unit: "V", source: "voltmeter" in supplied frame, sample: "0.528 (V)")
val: 17.5 (V)
